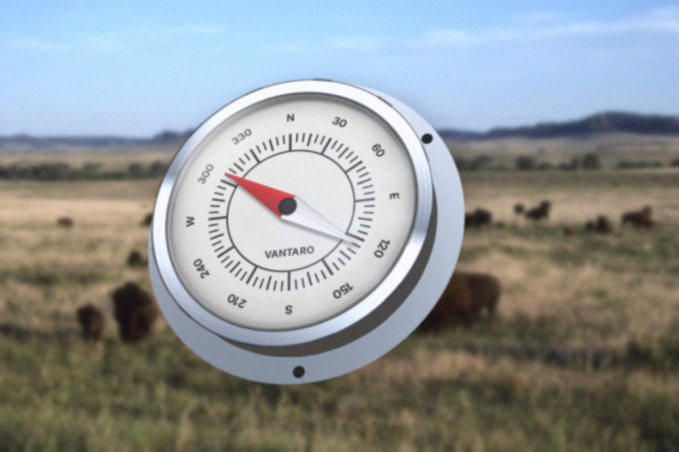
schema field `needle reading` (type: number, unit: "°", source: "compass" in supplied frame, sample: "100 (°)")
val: 305 (°)
